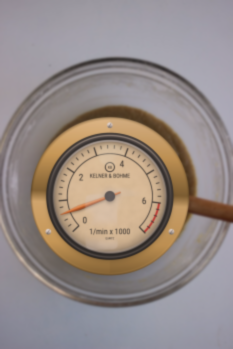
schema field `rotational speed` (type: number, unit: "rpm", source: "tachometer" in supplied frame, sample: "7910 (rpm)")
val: 600 (rpm)
